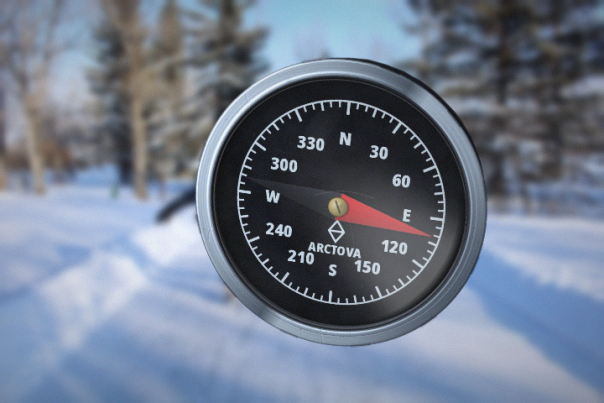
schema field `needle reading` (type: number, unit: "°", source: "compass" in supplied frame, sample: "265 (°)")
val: 100 (°)
